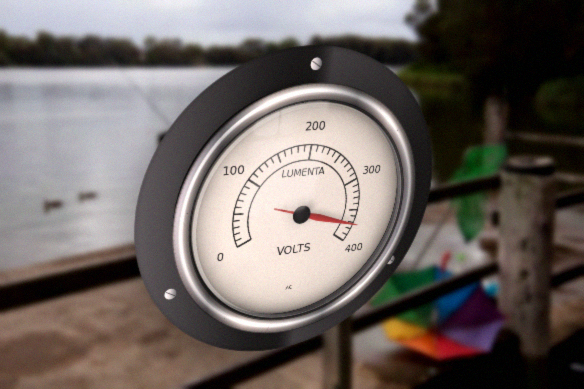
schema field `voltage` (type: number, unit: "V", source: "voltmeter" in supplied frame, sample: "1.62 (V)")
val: 370 (V)
